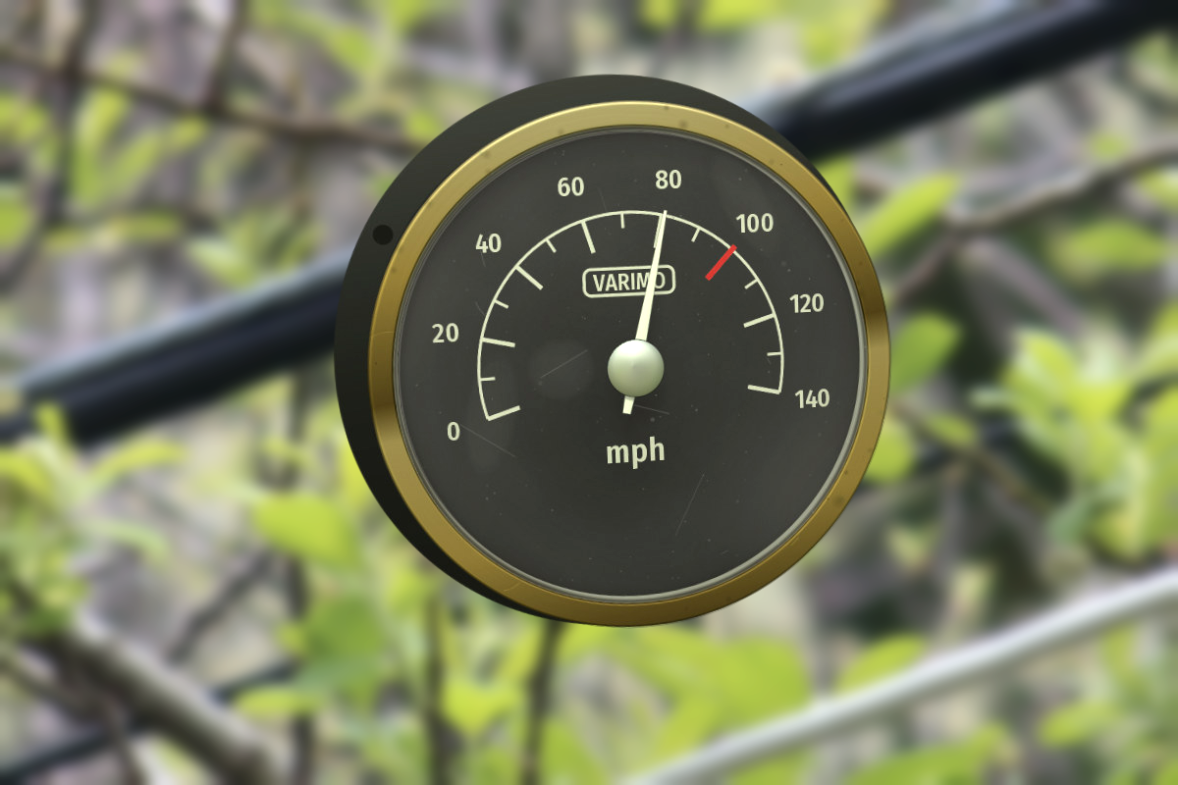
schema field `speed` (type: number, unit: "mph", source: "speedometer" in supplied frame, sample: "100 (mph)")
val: 80 (mph)
